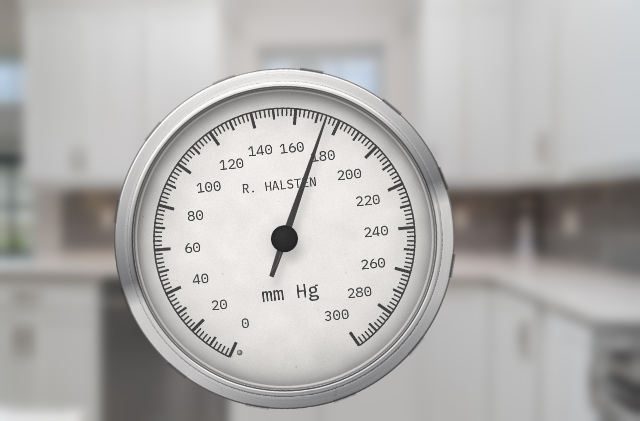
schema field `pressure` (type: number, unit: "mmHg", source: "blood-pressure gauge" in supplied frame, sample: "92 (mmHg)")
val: 174 (mmHg)
